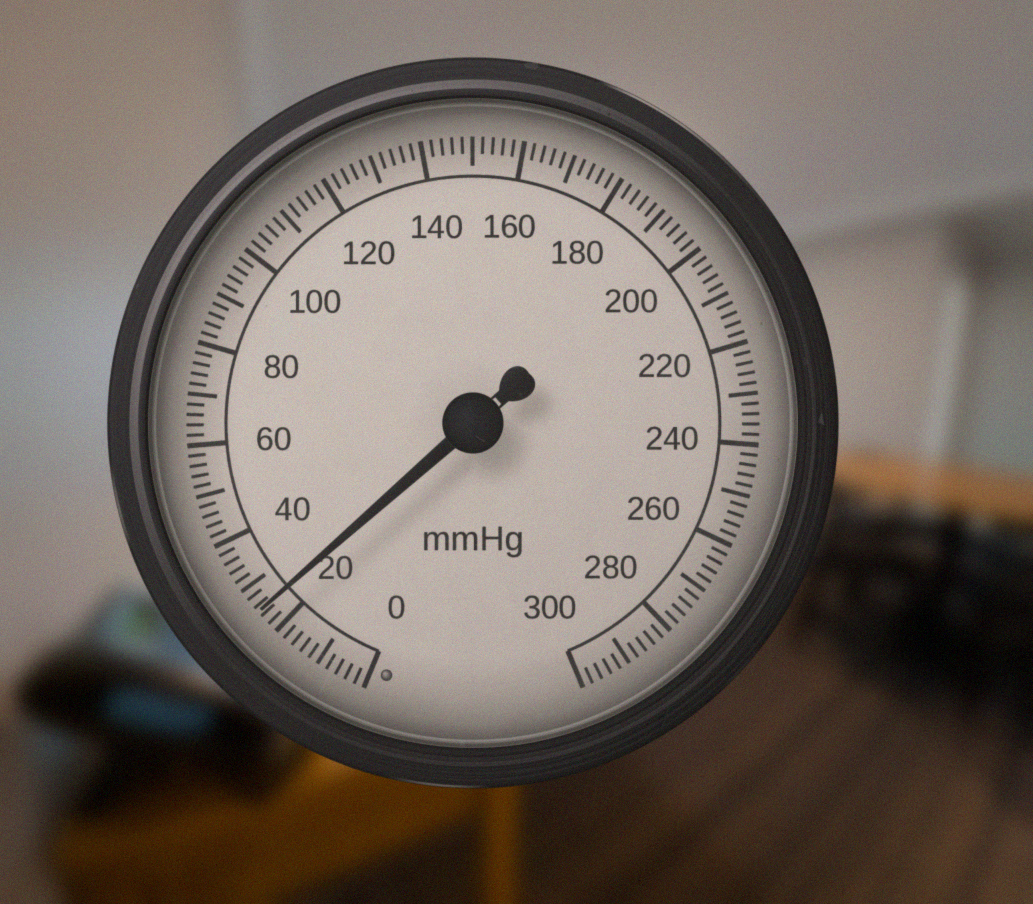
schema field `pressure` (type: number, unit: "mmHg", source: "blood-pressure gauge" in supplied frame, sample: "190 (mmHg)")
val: 25 (mmHg)
